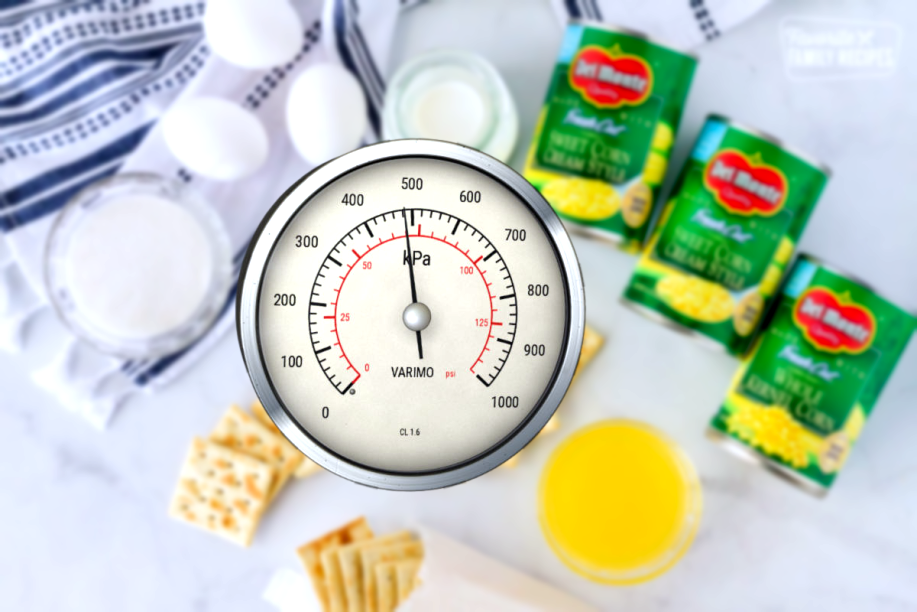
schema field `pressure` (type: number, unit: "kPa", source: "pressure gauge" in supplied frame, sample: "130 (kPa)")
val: 480 (kPa)
